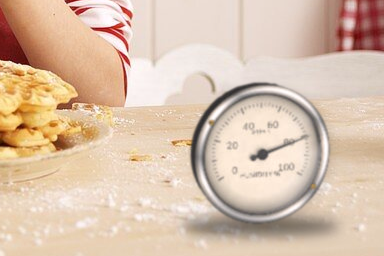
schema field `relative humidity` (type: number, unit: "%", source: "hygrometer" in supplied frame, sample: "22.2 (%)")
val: 80 (%)
